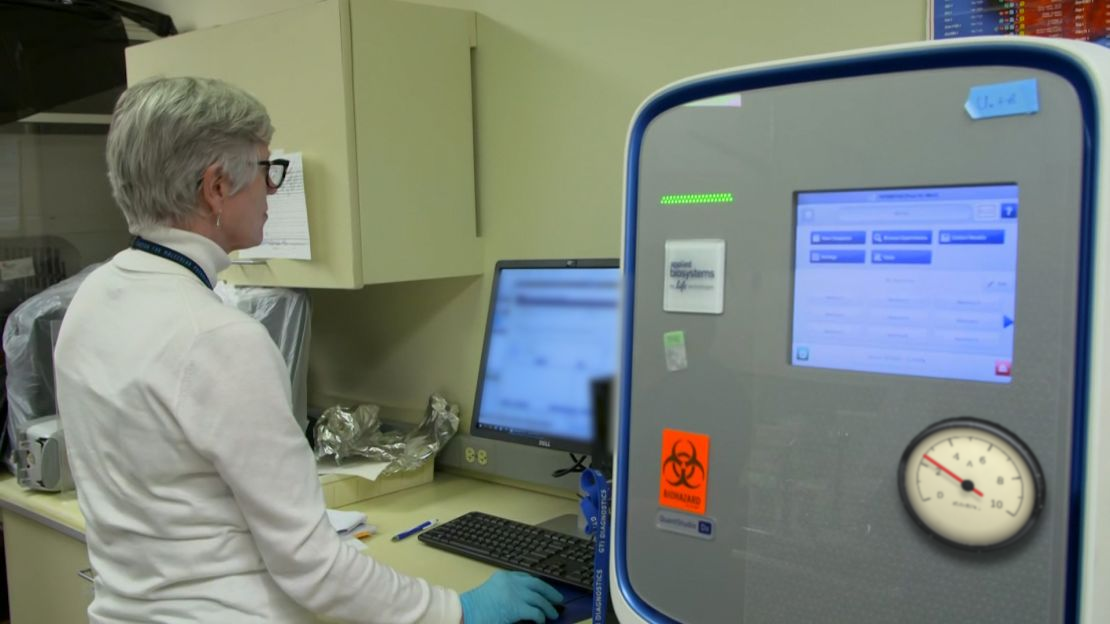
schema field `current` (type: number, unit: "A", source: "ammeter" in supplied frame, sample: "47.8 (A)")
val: 2.5 (A)
